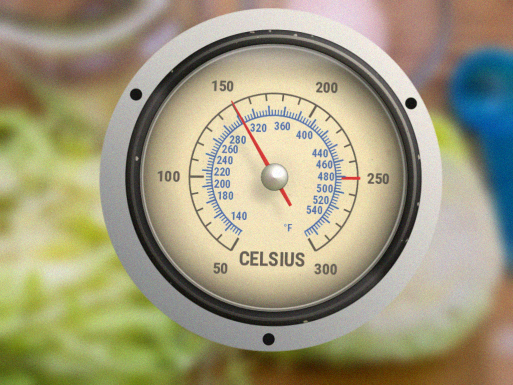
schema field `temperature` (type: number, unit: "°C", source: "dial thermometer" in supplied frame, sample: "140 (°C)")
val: 150 (°C)
